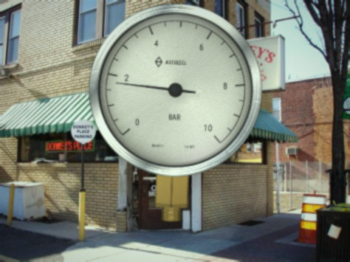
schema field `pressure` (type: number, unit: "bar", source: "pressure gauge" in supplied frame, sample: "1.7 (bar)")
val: 1.75 (bar)
